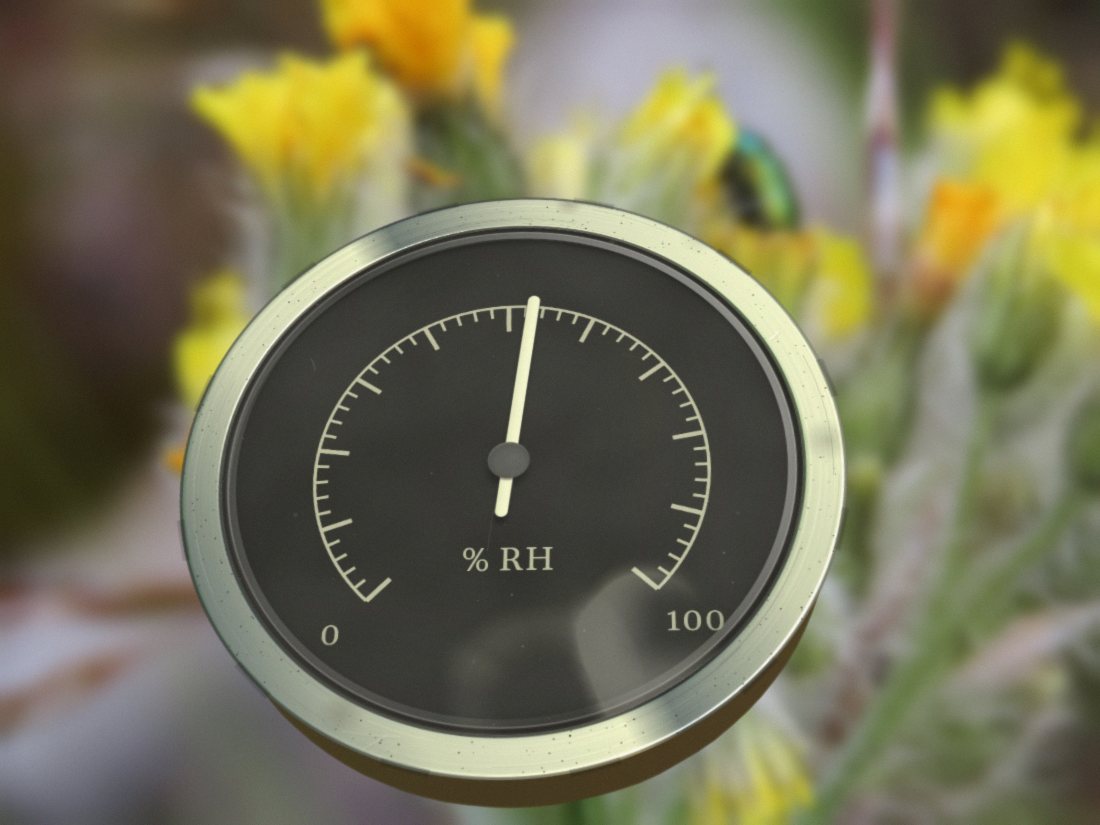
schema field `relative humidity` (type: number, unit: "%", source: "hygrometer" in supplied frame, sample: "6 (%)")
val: 53 (%)
